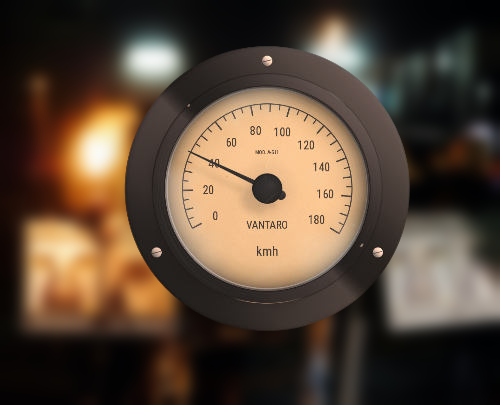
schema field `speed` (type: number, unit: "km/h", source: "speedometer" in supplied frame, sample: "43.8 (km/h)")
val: 40 (km/h)
